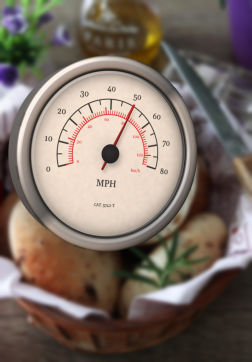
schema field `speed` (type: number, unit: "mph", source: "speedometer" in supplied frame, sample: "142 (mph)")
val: 50 (mph)
